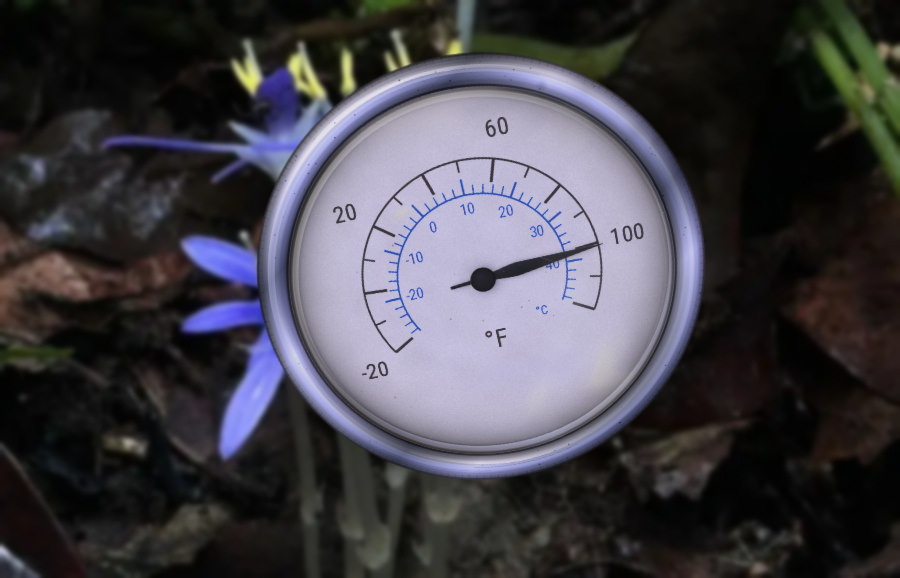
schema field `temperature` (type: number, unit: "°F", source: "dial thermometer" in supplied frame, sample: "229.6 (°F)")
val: 100 (°F)
